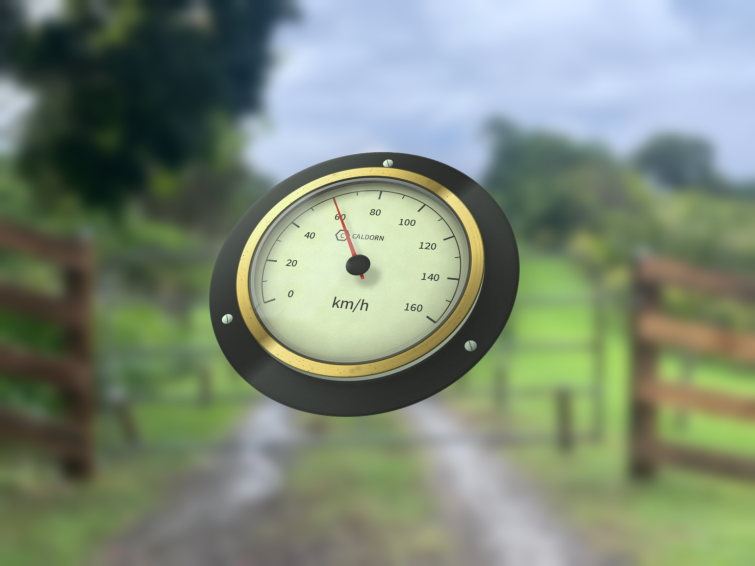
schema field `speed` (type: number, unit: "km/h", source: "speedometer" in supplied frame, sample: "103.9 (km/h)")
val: 60 (km/h)
